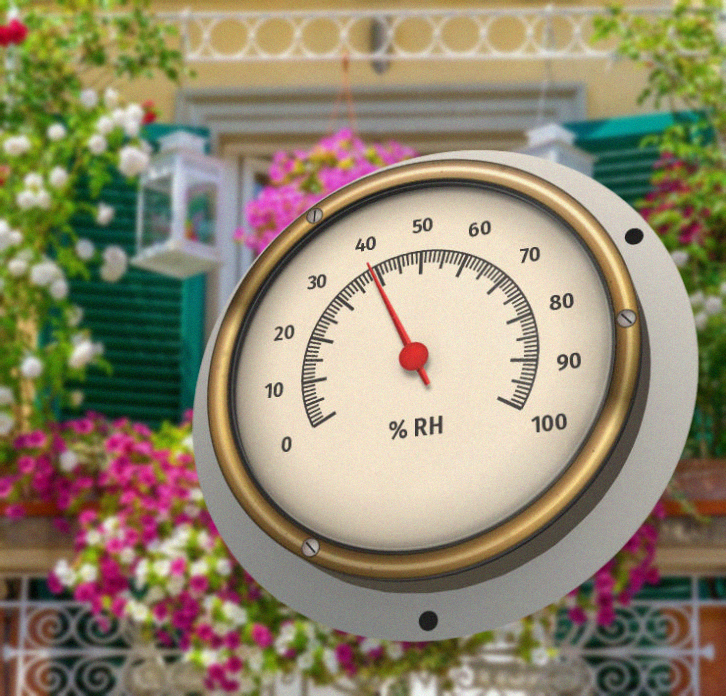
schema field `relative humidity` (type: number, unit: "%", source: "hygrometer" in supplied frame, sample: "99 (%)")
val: 39 (%)
